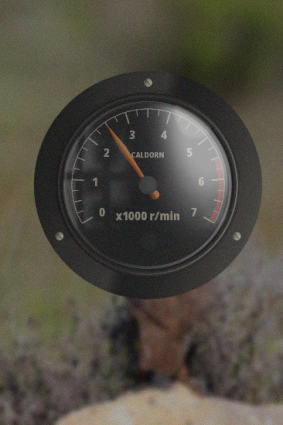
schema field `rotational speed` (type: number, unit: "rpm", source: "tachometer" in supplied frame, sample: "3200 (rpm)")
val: 2500 (rpm)
